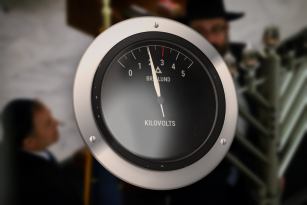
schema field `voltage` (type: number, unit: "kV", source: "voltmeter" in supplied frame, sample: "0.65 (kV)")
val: 2 (kV)
